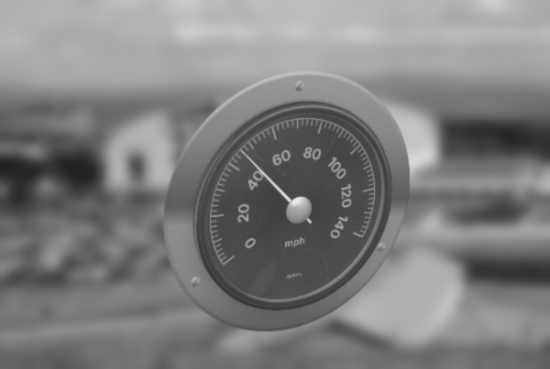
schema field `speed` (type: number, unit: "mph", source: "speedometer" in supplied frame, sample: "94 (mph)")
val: 46 (mph)
